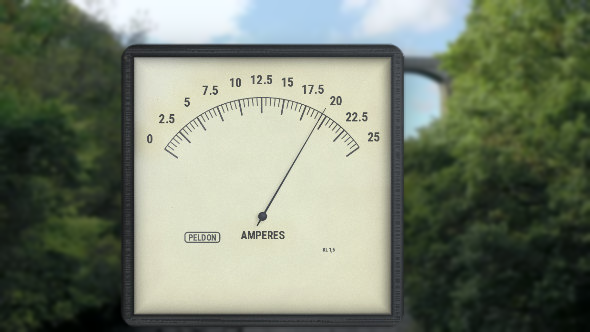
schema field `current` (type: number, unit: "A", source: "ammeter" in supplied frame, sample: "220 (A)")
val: 19.5 (A)
